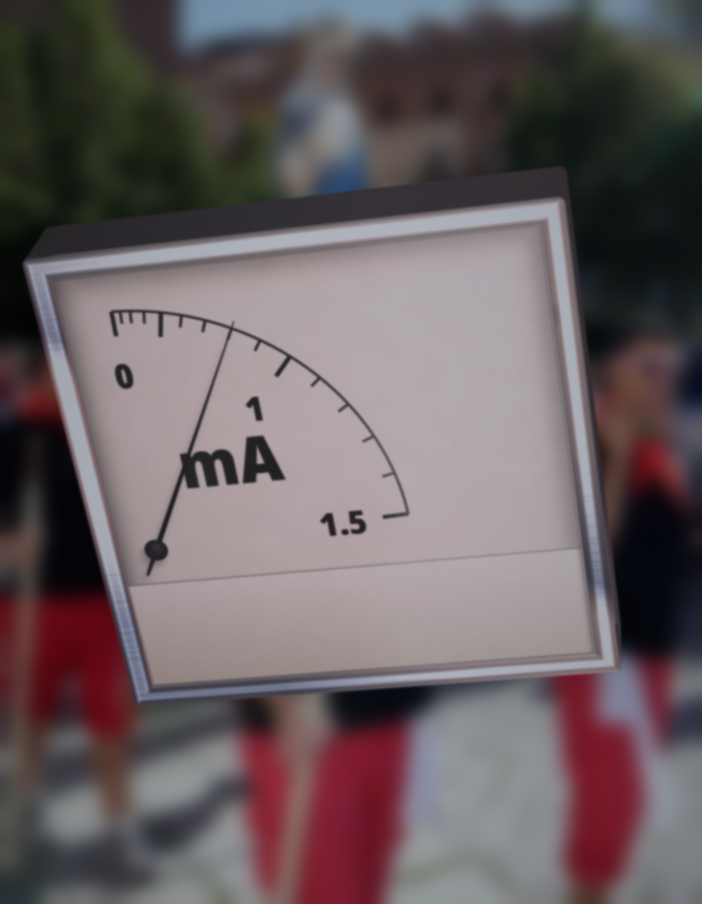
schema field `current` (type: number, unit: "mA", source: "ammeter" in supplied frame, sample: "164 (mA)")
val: 0.8 (mA)
